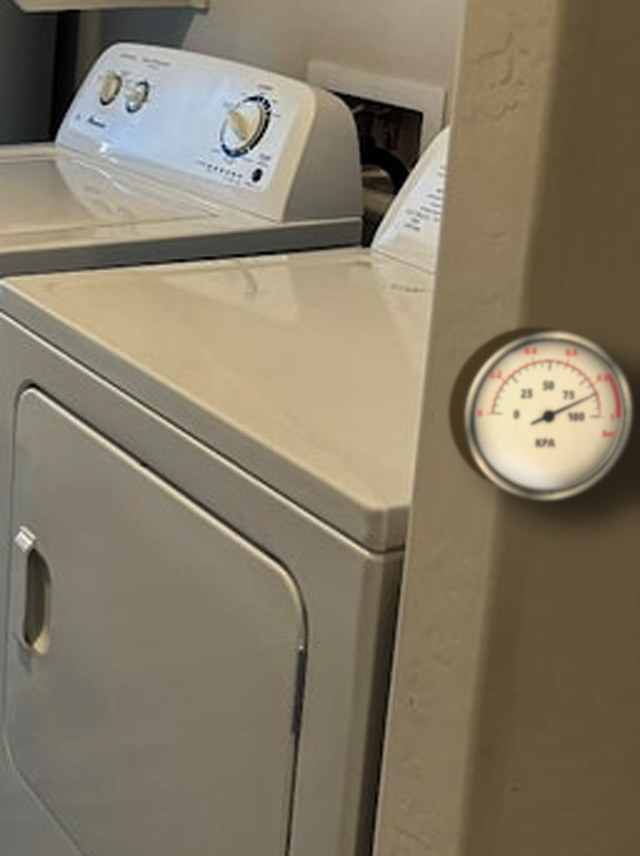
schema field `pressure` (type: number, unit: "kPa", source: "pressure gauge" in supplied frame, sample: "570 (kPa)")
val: 85 (kPa)
